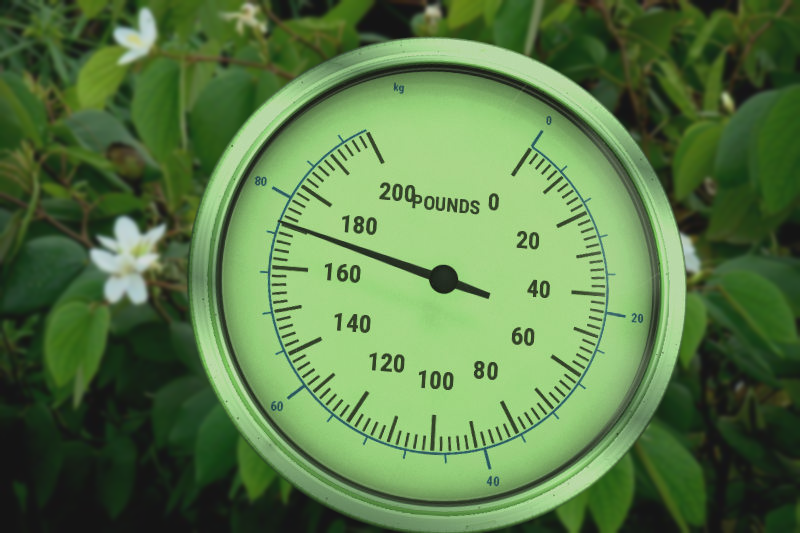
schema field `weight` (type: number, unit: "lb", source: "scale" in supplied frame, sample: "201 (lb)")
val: 170 (lb)
